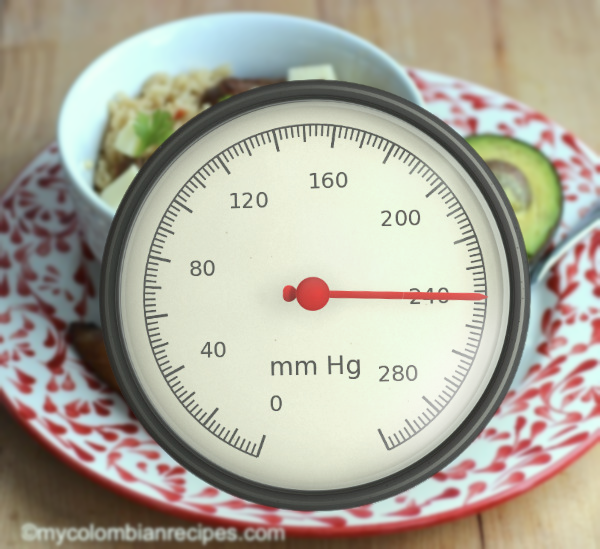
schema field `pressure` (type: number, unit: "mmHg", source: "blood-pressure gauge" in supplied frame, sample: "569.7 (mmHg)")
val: 240 (mmHg)
